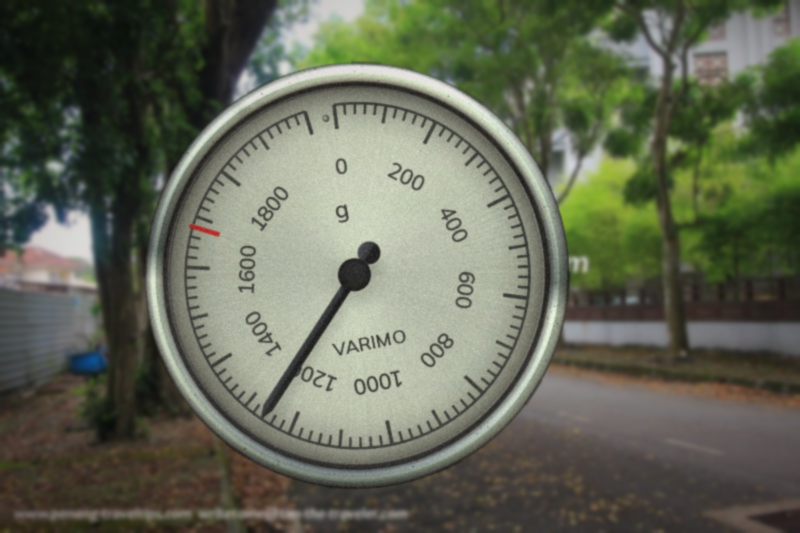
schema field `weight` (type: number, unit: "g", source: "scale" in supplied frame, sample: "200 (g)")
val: 1260 (g)
